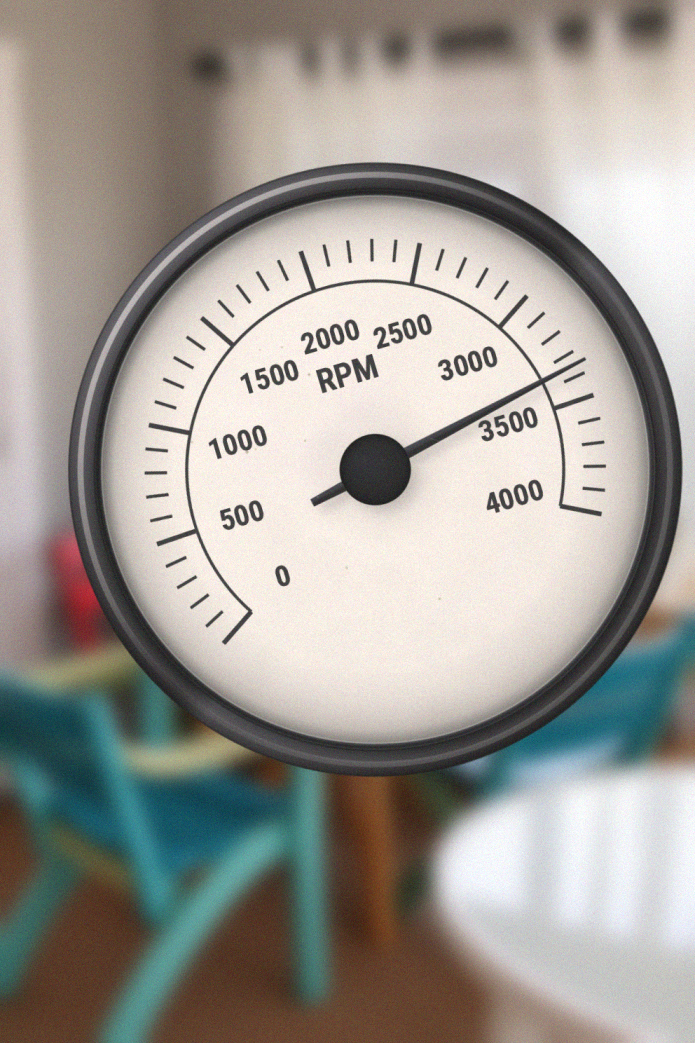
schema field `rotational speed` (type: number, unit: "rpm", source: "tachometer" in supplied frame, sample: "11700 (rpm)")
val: 3350 (rpm)
